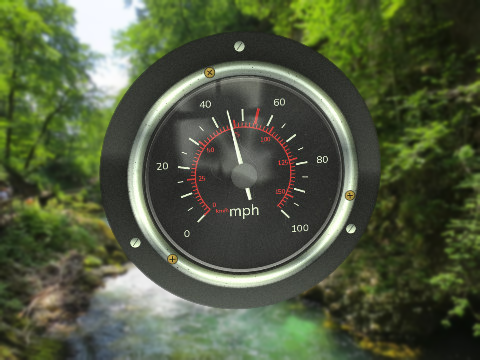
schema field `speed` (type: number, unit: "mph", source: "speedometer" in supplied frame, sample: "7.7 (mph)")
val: 45 (mph)
